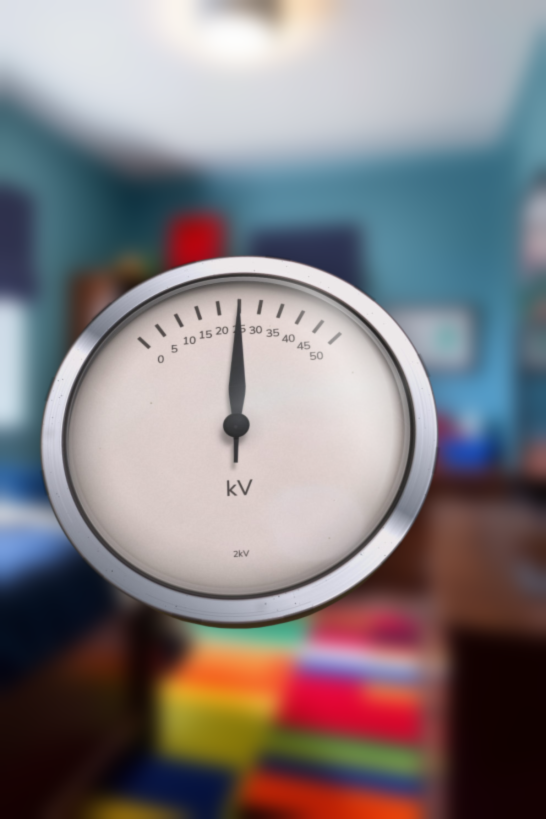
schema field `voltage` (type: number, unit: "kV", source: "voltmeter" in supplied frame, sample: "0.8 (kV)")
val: 25 (kV)
